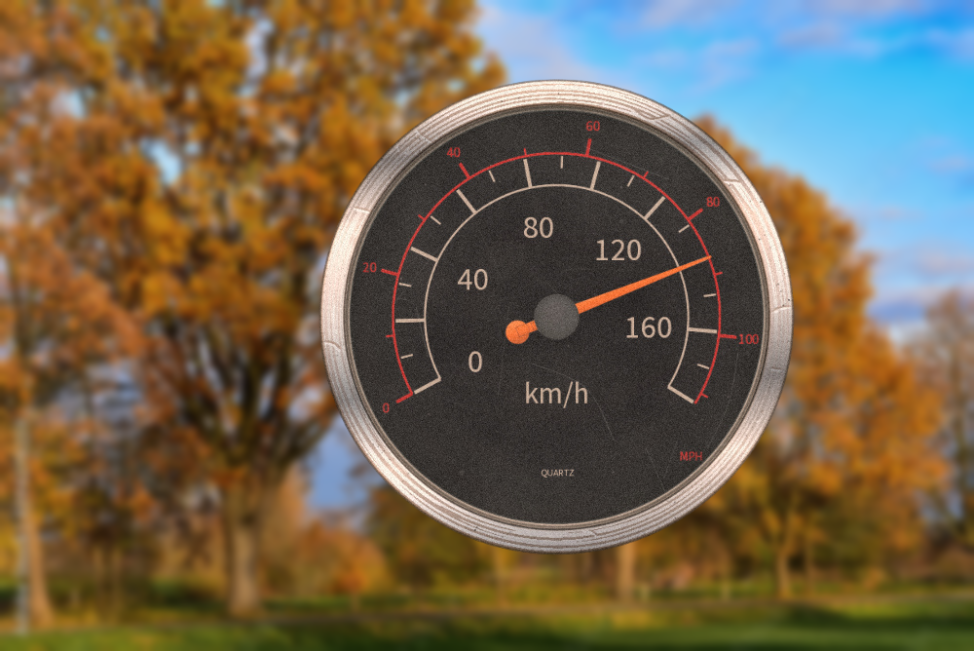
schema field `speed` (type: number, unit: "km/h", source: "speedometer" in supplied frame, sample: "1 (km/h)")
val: 140 (km/h)
